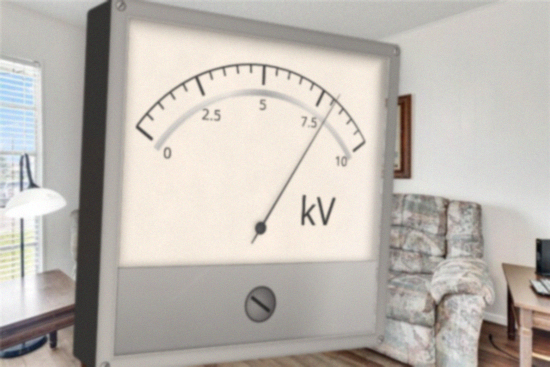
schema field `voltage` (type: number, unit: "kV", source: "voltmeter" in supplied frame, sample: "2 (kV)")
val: 8 (kV)
